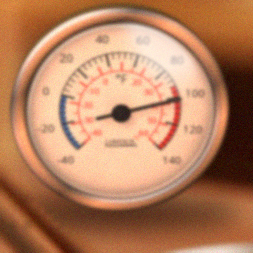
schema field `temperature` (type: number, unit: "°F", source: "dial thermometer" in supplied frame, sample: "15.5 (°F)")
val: 100 (°F)
